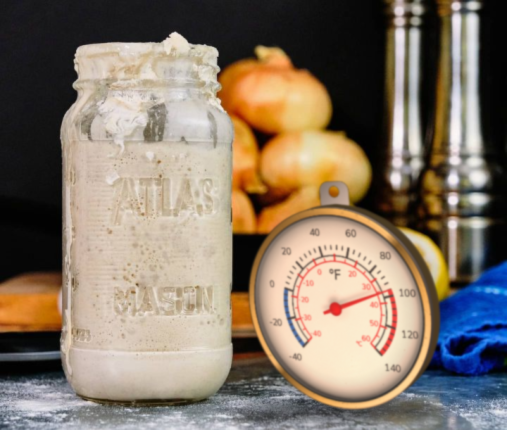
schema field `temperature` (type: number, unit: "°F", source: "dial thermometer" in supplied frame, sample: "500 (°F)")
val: 96 (°F)
